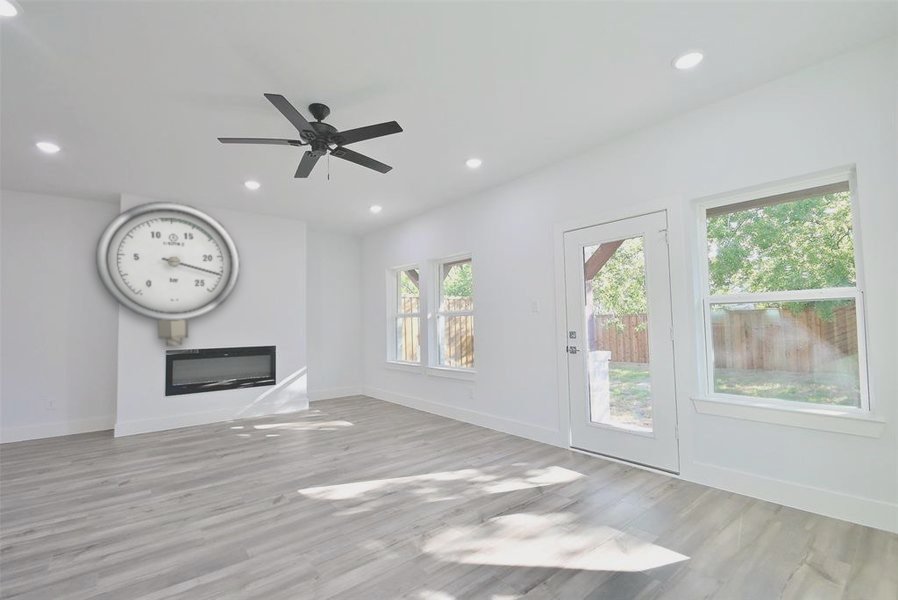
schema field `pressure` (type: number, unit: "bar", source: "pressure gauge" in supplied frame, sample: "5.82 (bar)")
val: 22.5 (bar)
